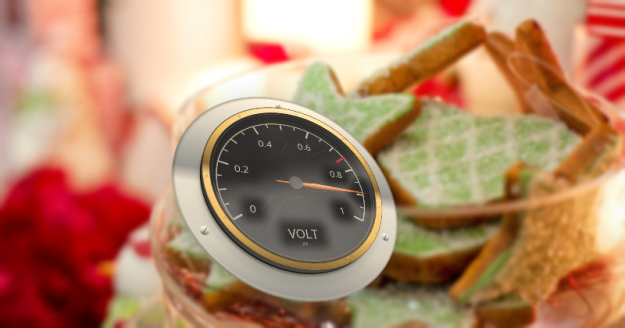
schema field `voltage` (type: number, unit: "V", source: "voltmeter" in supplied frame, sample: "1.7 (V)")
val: 0.9 (V)
